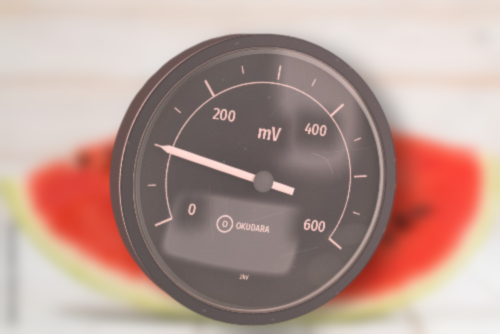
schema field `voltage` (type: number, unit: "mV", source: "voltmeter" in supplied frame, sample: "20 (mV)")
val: 100 (mV)
